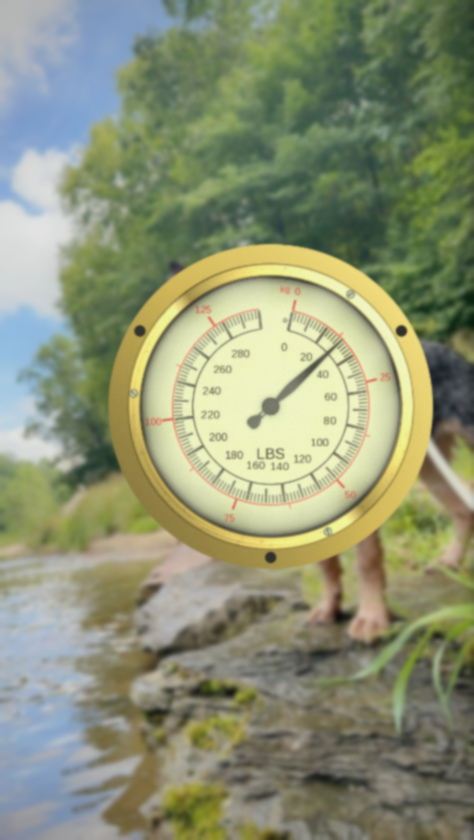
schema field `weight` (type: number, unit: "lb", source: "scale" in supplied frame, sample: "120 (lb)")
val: 30 (lb)
